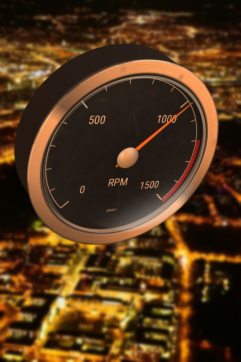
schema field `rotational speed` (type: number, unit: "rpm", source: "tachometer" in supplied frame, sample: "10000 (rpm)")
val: 1000 (rpm)
